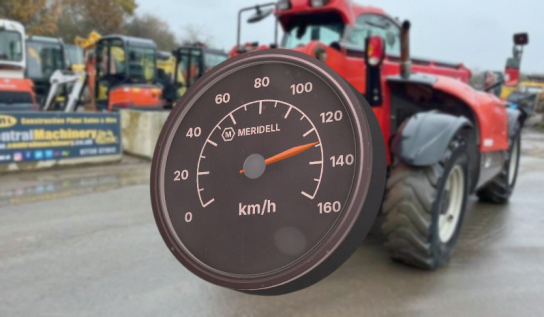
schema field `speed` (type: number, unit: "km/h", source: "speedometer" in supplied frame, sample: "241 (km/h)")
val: 130 (km/h)
